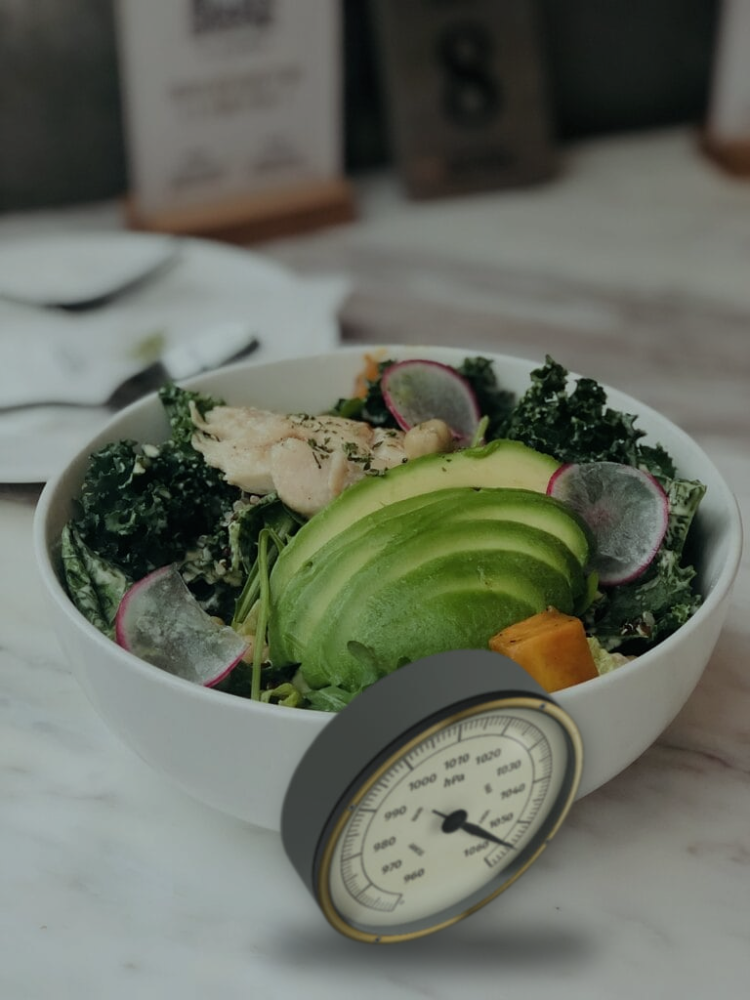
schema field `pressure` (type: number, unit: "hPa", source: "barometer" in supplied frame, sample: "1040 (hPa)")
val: 1055 (hPa)
